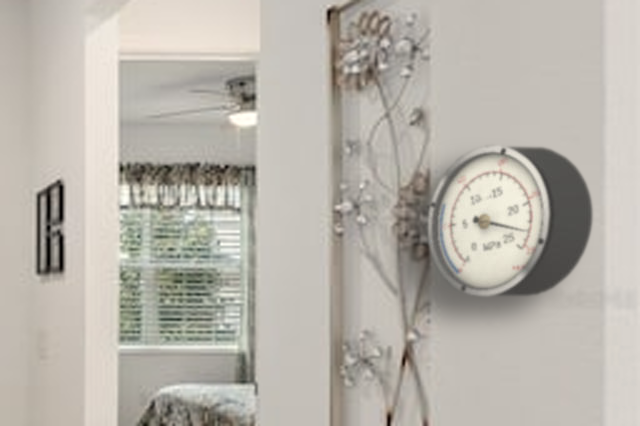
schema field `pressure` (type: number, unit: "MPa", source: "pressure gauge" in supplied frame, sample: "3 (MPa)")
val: 23 (MPa)
